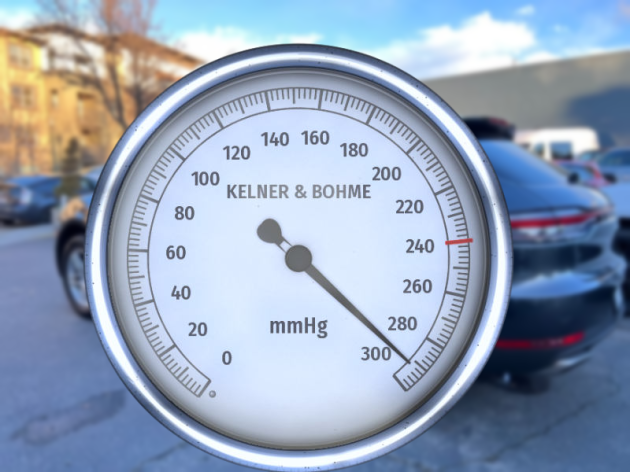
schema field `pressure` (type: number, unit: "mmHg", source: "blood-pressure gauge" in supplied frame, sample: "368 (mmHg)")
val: 292 (mmHg)
